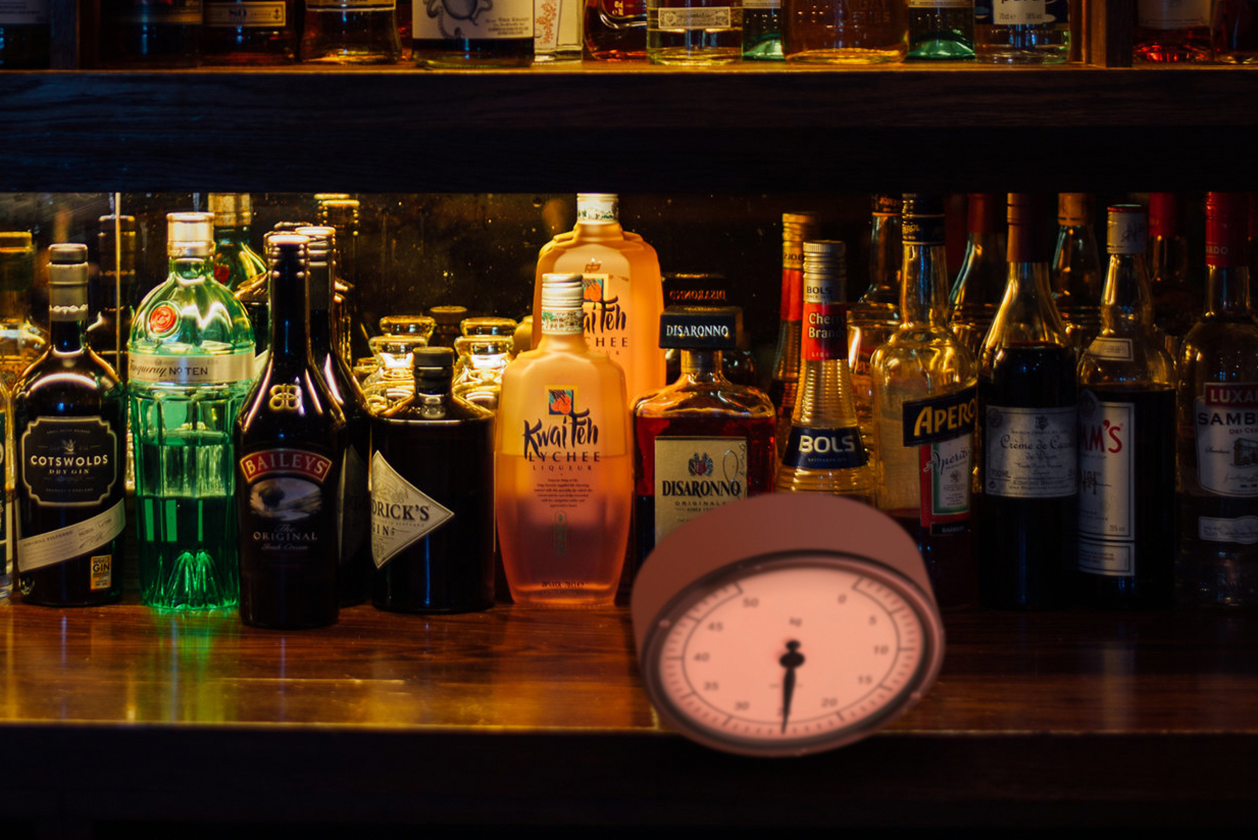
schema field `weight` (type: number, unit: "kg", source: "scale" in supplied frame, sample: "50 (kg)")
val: 25 (kg)
